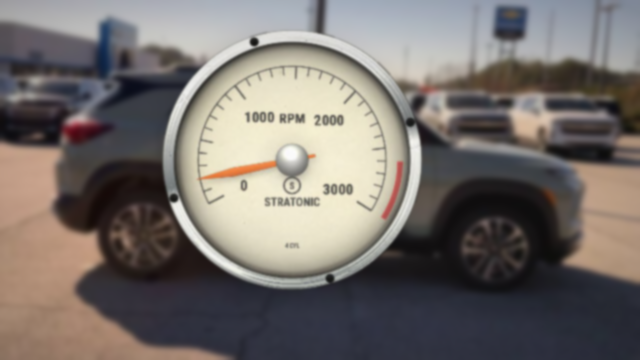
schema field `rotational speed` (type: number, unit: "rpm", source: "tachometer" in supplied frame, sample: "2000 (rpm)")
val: 200 (rpm)
